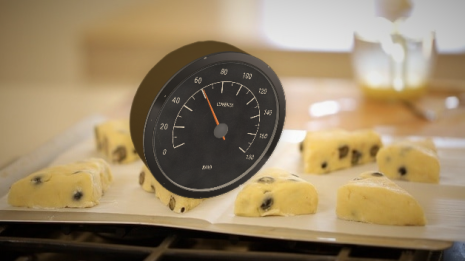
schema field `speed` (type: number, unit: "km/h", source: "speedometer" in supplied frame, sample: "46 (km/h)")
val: 60 (km/h)
